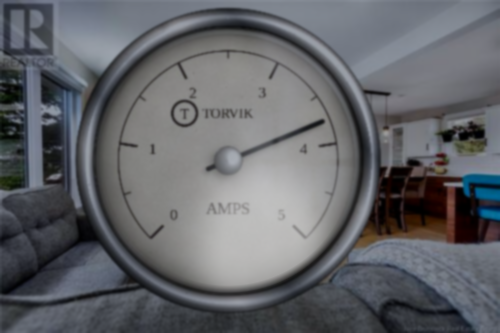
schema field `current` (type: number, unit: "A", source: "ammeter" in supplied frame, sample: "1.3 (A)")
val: 3.75 (A)
